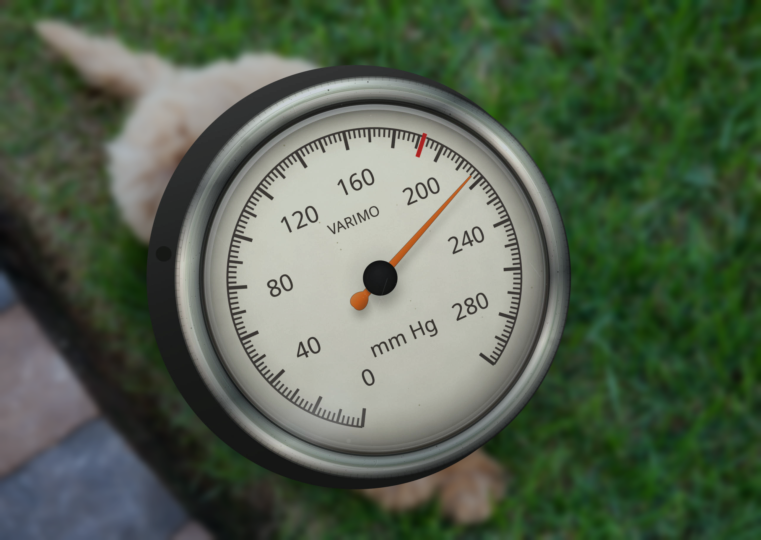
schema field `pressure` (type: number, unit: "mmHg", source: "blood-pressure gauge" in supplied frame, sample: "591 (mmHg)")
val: 216 (mmHg)
